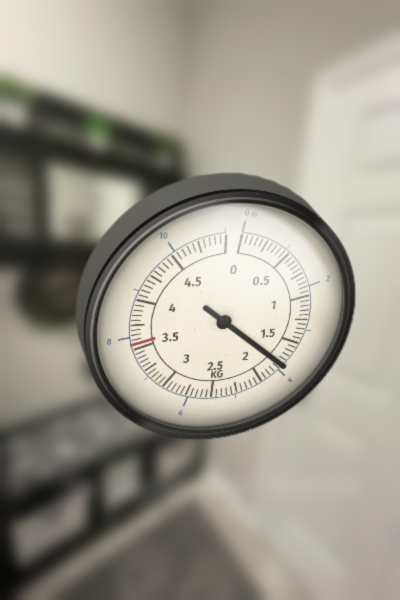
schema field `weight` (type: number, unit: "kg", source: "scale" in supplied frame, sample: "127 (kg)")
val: 1.75 (kg)
